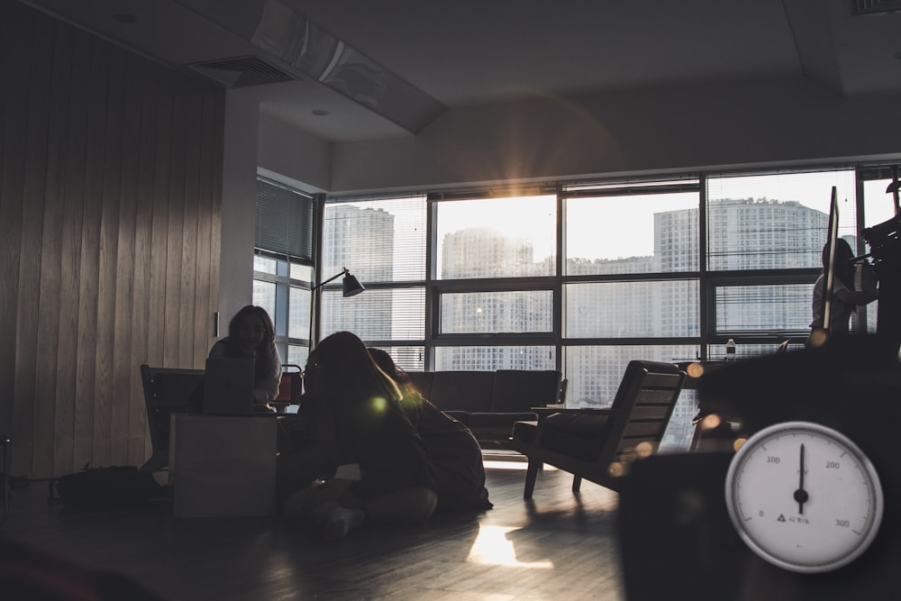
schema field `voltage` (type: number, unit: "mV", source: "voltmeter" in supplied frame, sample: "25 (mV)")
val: 150 (mV)
